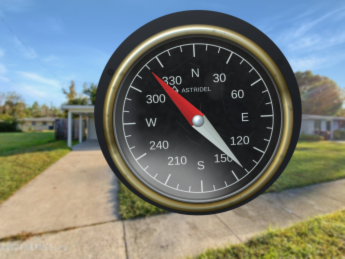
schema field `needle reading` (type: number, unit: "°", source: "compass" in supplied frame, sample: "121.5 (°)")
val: 320 (°)
